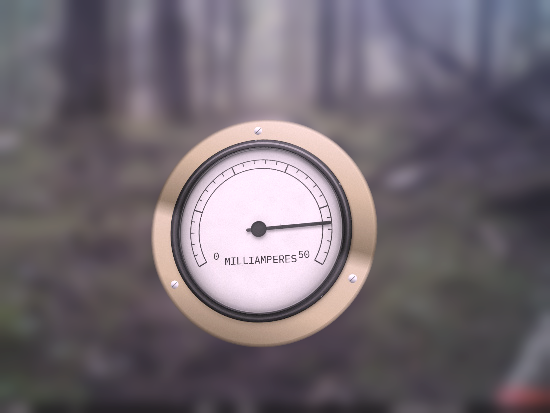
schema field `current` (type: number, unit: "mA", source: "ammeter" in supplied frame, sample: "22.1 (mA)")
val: 43 (mA)
